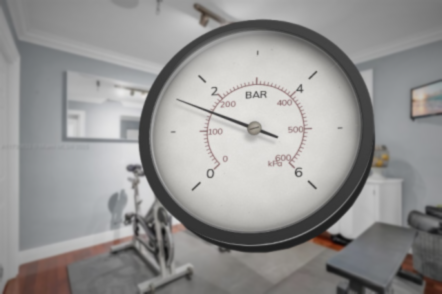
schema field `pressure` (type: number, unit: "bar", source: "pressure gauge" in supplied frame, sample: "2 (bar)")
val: 1.5 (bar)
